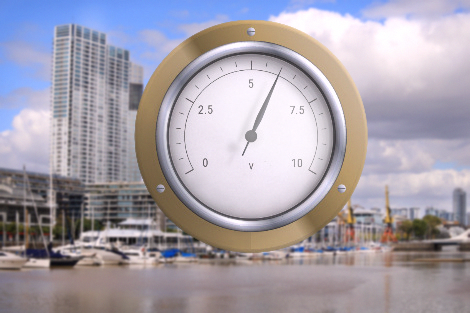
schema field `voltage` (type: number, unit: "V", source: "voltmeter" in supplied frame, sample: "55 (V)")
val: 6 (V)
